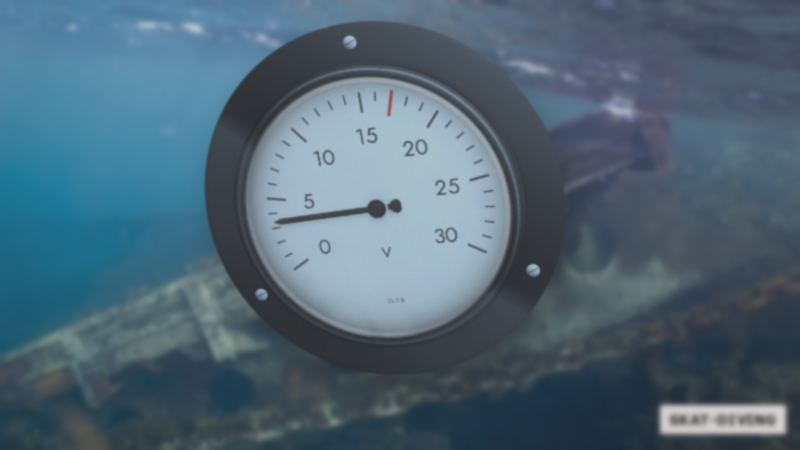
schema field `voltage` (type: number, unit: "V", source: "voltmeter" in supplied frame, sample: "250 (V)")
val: 3.5 (V)
